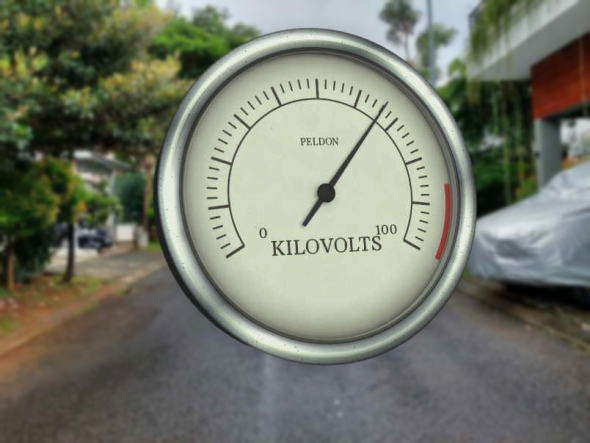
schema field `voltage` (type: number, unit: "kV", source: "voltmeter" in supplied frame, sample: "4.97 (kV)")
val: 66 (kV)
